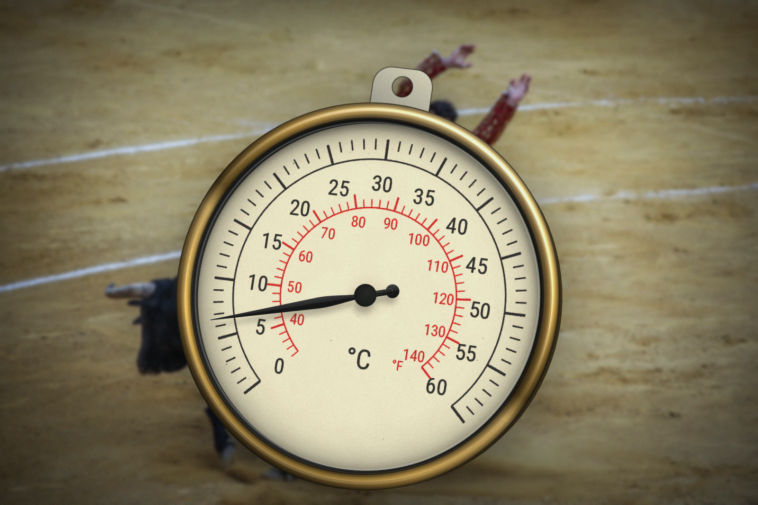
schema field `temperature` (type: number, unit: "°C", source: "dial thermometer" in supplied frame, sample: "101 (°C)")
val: 6.5 (°C)
